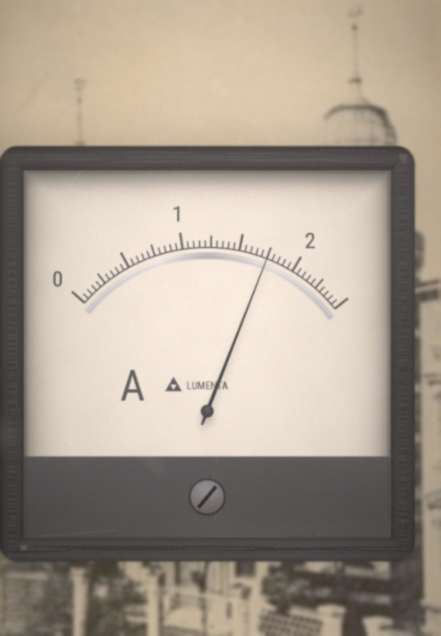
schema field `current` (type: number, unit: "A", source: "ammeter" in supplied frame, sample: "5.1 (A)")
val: 1.75 (A)
